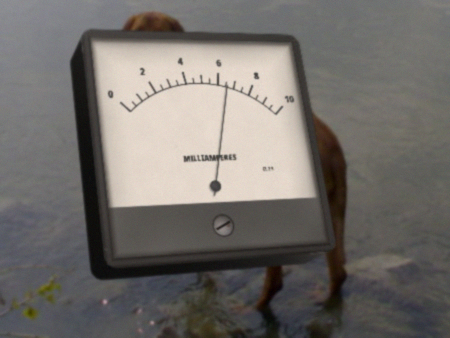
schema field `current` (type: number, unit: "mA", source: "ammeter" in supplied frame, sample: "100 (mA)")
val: 6.5 (mA)
